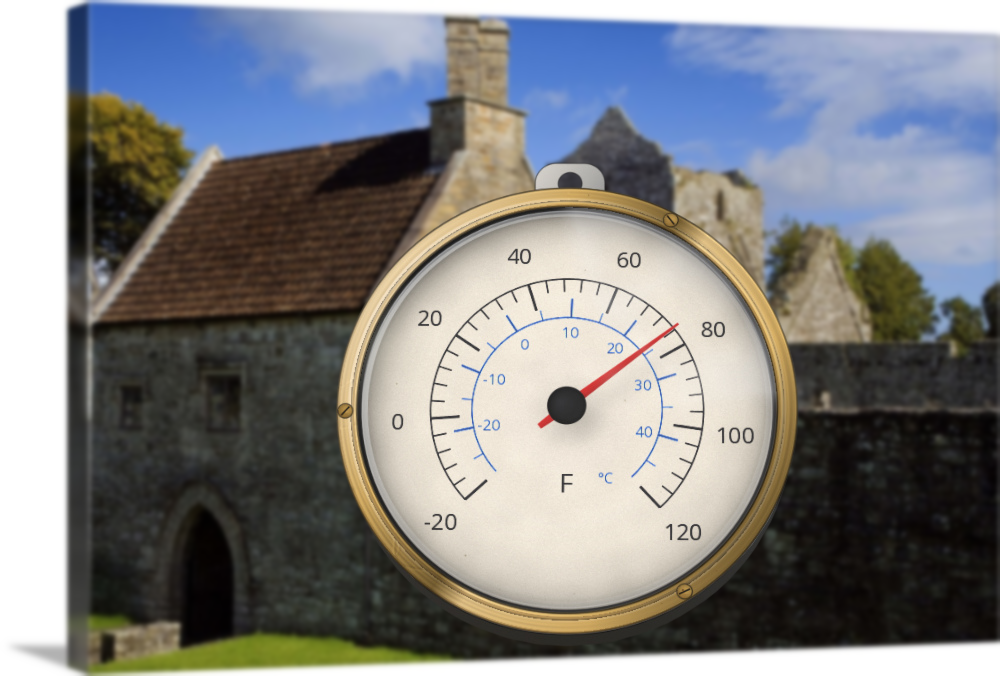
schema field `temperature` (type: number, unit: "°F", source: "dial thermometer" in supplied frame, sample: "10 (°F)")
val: 76 (°F)
